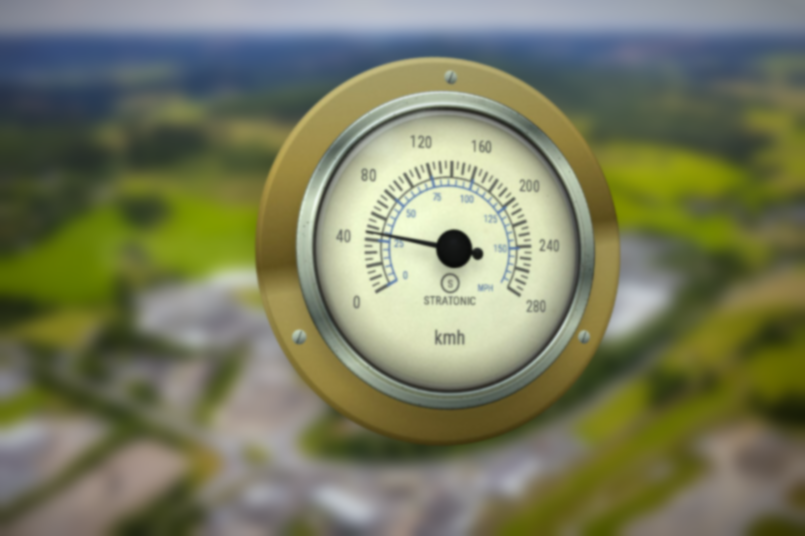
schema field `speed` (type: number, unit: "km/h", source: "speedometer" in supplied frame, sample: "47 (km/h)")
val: 45 (km/h)
